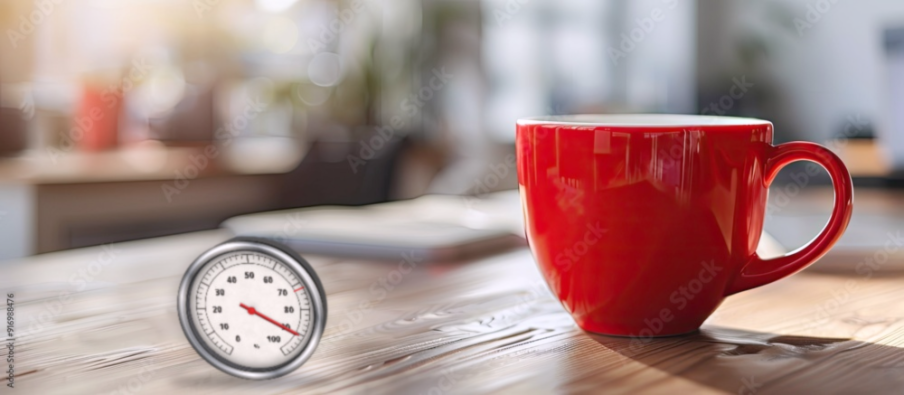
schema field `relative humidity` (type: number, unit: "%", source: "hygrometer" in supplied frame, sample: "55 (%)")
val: 90 (%)
